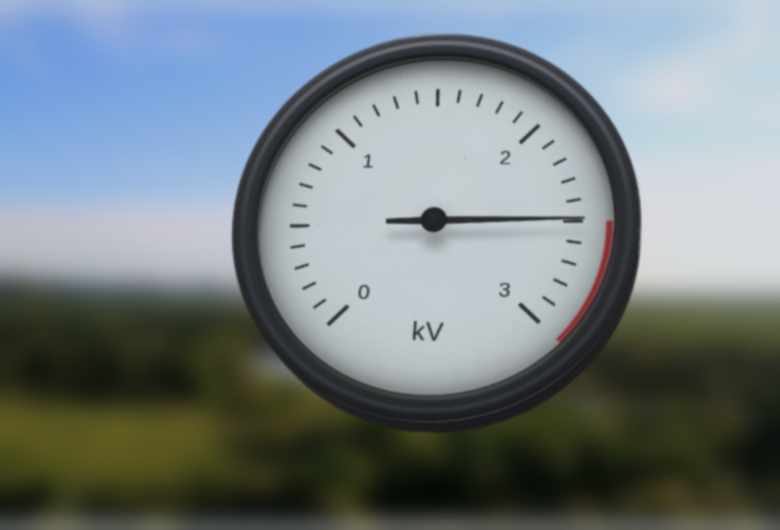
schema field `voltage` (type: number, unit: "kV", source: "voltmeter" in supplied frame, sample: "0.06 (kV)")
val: 2.5 (kV)
